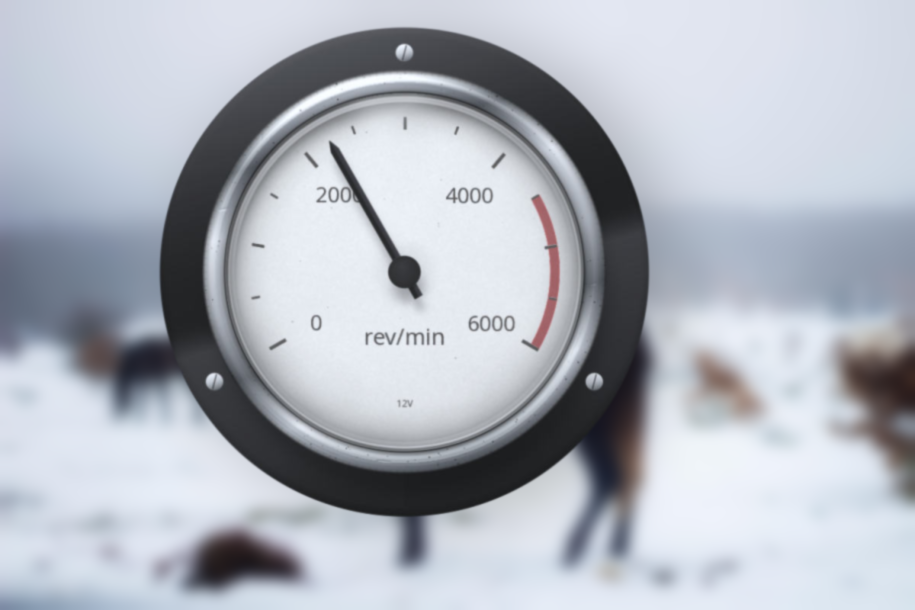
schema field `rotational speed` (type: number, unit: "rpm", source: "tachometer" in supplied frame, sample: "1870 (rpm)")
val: 2250 (rpm)
